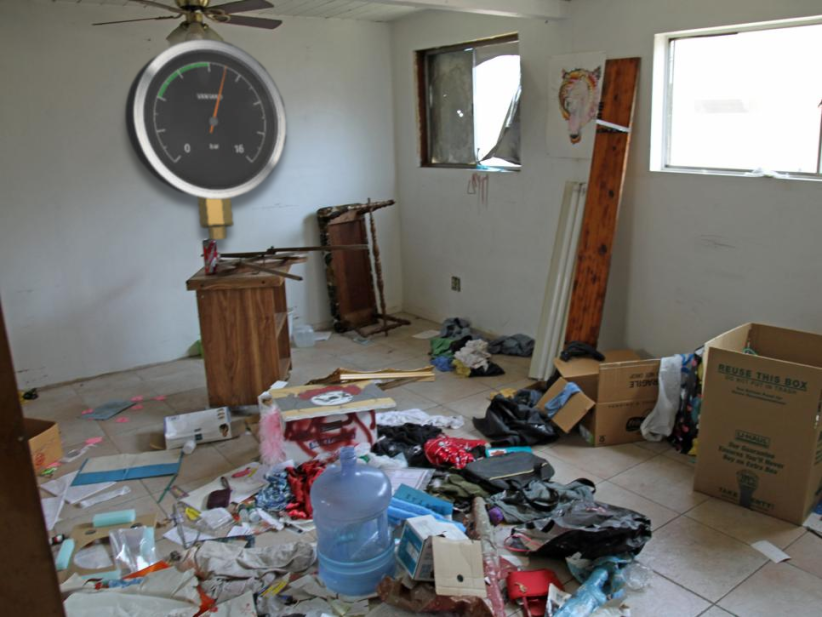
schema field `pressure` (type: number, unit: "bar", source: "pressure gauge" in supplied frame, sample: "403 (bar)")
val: 9 (bar)
